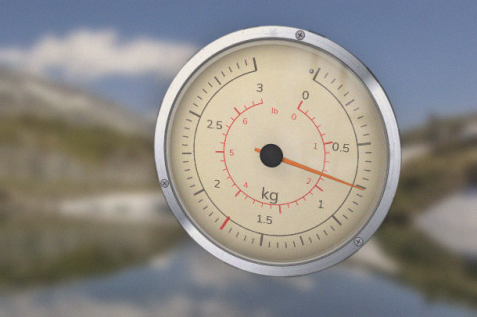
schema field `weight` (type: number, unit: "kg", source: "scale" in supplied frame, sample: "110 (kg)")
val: 0.75 (kg)
